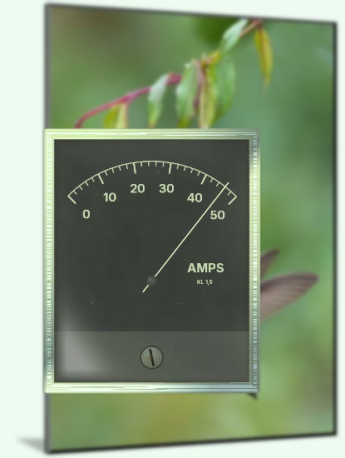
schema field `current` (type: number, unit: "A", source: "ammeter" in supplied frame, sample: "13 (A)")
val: 46 (A)
